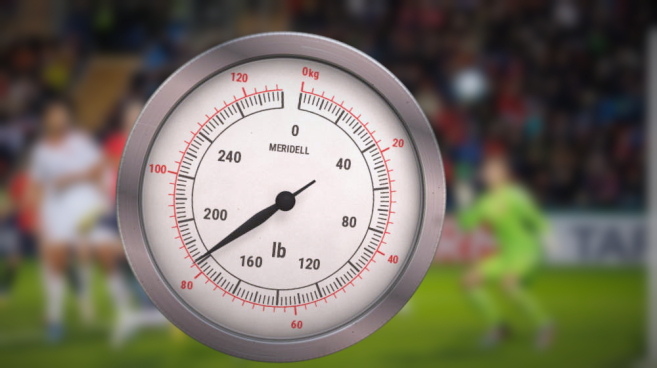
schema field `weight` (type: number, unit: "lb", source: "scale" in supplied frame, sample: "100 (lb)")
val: 182 (lb)
